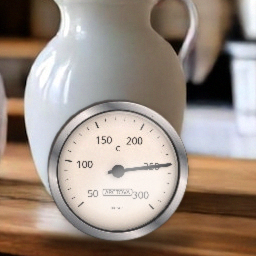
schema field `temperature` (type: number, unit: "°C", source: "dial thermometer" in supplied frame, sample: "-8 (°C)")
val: 250 (°C)
